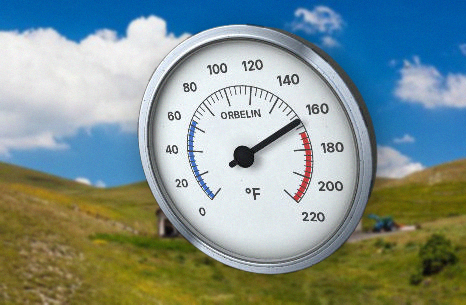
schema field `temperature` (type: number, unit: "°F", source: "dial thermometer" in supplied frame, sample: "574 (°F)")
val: 160 (°F)
